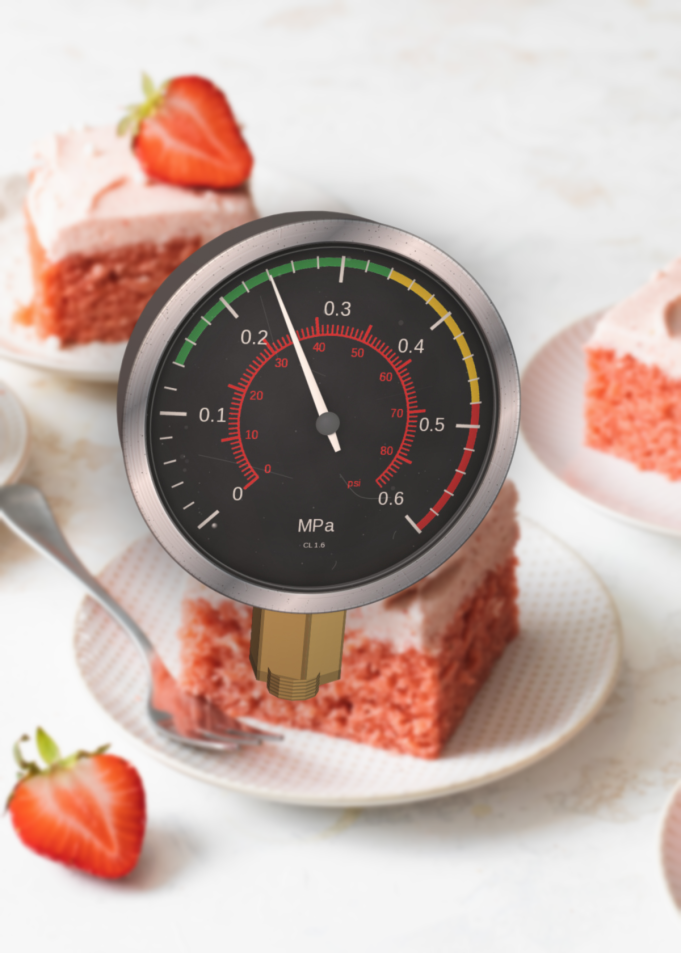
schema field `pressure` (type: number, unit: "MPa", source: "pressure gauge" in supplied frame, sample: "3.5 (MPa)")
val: 0.24 (MPa)
